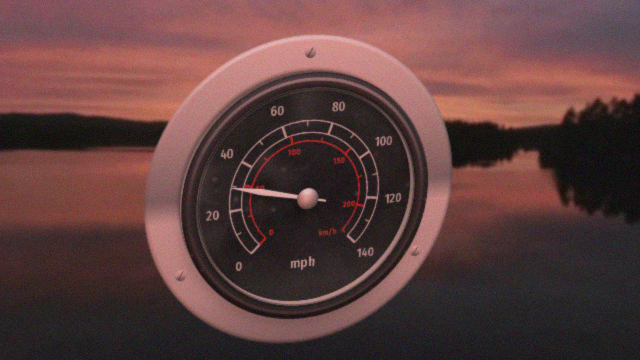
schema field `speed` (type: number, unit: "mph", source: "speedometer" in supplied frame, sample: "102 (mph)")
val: 30 (mph)
